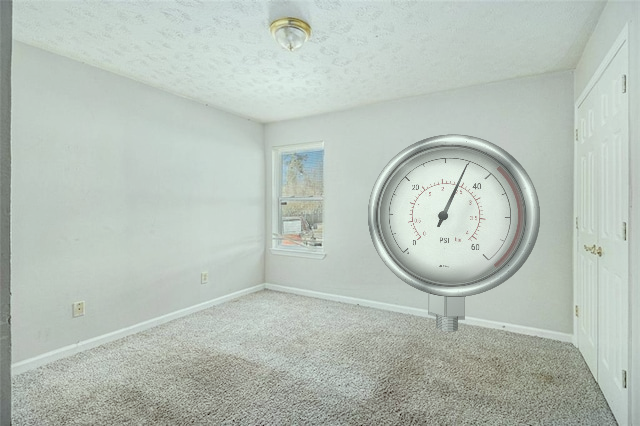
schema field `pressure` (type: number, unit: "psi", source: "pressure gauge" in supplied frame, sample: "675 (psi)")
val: 35 (psi)
